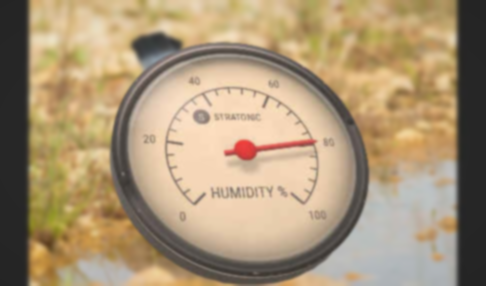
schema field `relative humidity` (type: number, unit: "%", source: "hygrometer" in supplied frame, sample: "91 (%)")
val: 80 (%)
